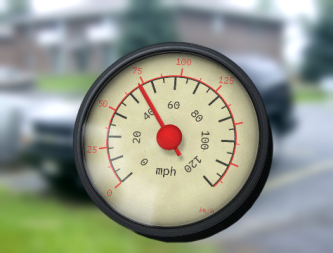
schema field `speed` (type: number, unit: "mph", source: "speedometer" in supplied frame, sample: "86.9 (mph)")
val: 45 (mph)
